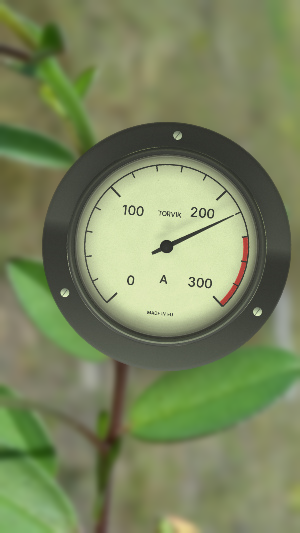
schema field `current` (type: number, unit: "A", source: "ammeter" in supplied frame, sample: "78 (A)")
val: 220 (A)
